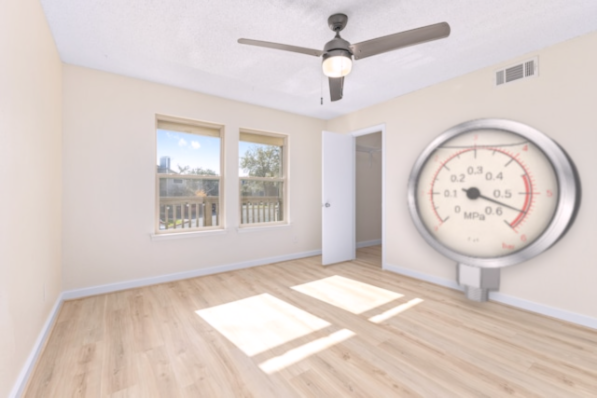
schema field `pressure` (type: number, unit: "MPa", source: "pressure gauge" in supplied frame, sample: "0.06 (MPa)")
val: 0.55 (MPa)
